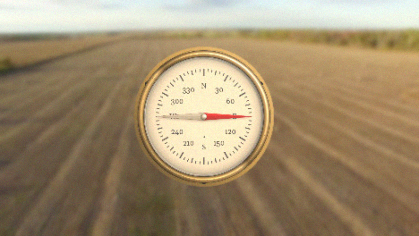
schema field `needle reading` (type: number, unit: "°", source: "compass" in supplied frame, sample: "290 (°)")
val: 90 (°)
